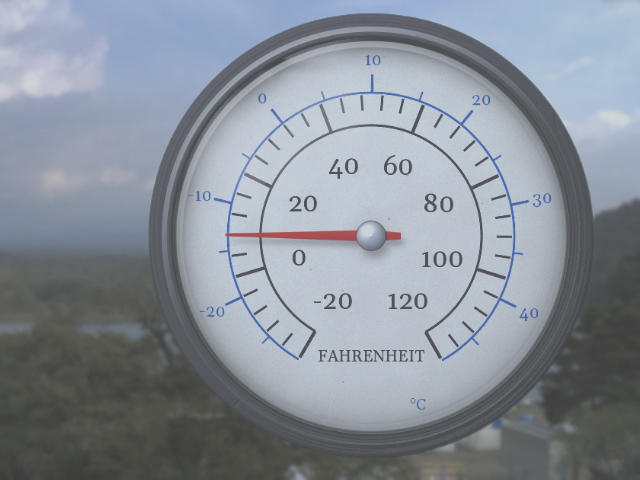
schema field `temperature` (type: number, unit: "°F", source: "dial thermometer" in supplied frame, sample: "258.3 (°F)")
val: 8 (°F)
